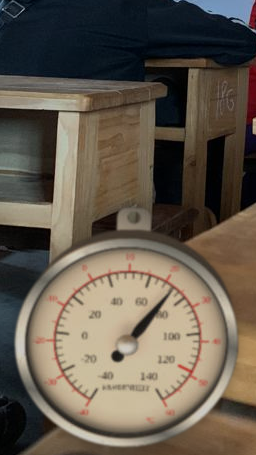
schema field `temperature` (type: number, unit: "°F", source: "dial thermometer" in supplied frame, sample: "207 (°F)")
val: 72 (°F)
